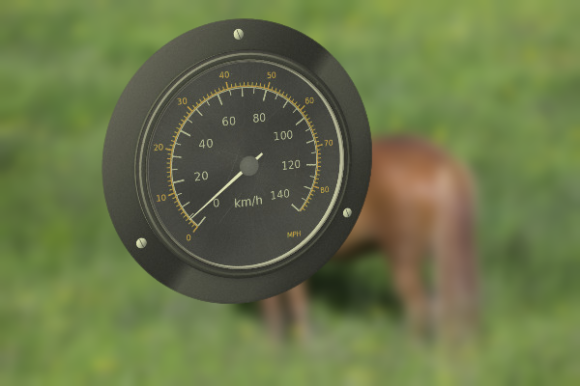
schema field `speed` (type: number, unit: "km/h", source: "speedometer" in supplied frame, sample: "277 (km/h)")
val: 5 (km/h)
